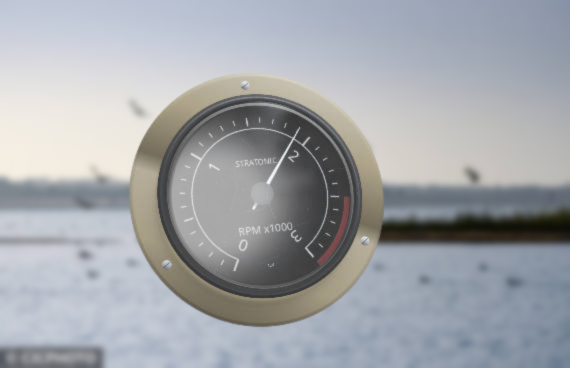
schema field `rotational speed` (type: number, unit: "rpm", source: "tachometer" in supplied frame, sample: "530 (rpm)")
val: 1900 (rpm)
